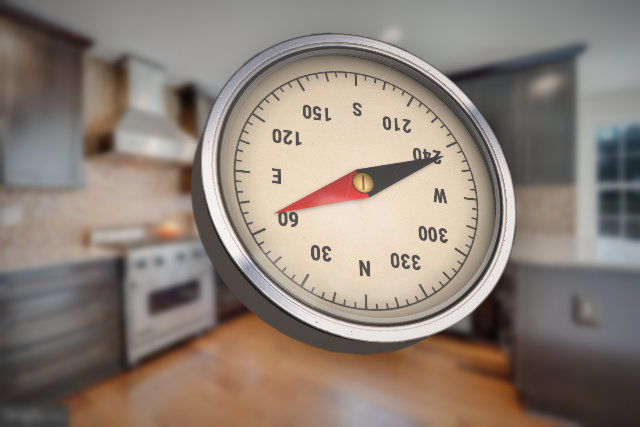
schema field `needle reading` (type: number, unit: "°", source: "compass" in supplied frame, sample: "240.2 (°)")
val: 65 (°)
